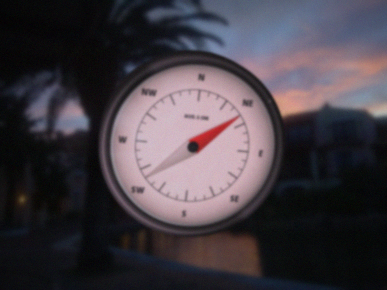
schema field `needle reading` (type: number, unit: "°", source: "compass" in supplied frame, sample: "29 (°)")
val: 50 (°)
